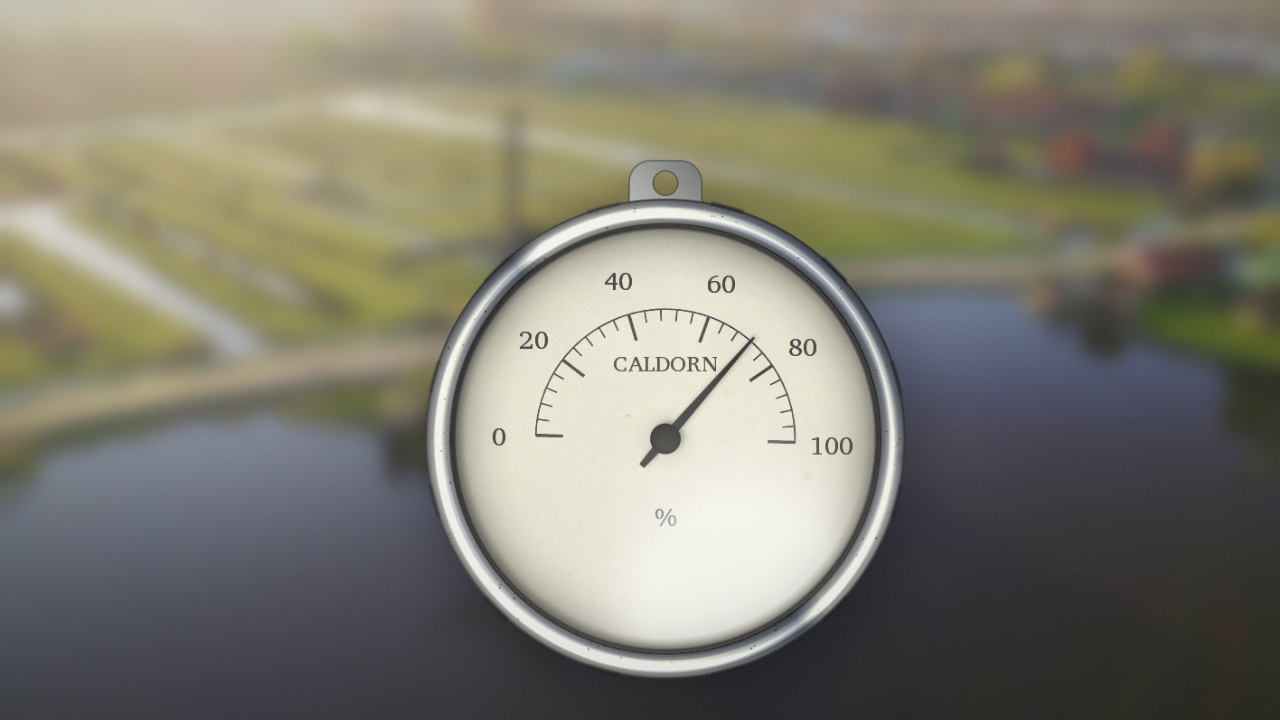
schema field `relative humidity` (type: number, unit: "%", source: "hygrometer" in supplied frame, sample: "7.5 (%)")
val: 72 (%)
